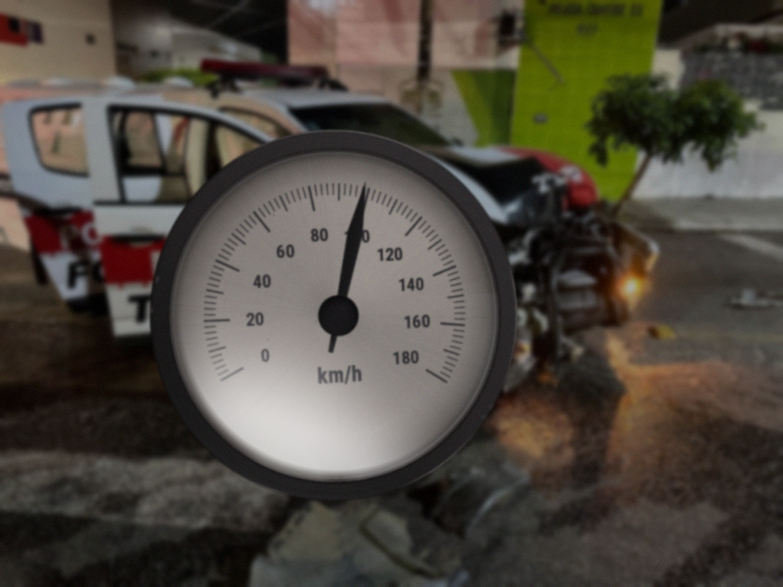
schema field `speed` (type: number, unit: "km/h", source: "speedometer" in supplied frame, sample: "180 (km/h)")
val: 98 (km/h)
